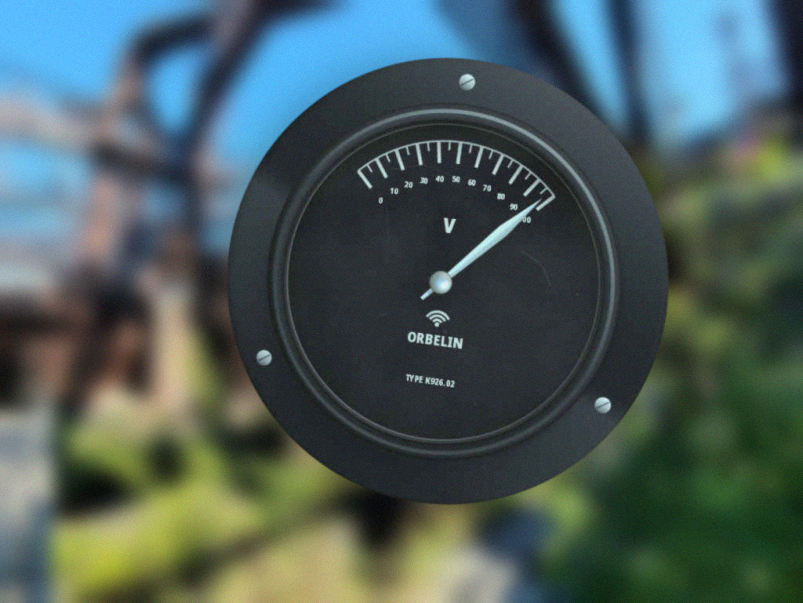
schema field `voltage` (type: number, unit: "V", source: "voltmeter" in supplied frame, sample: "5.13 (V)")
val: 97.5 (V)
